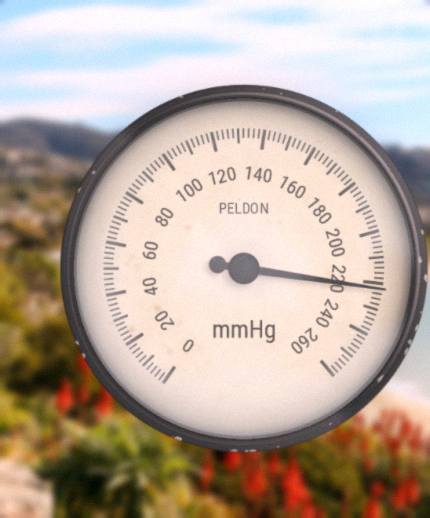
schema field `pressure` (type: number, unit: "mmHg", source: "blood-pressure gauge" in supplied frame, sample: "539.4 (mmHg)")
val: 222 (mmHg)
